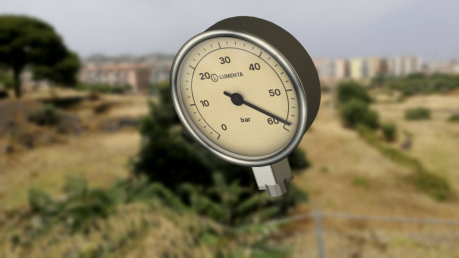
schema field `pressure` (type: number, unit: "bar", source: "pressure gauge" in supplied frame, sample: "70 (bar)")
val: 58 (bar)
